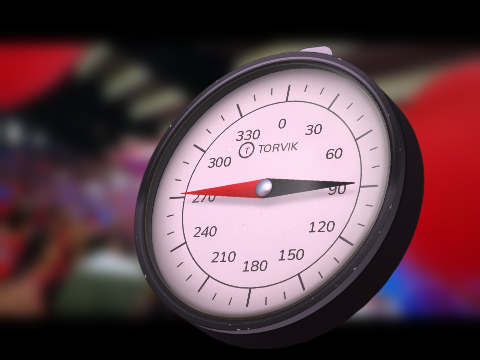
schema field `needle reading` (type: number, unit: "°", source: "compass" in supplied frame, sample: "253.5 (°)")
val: 270 (°)
